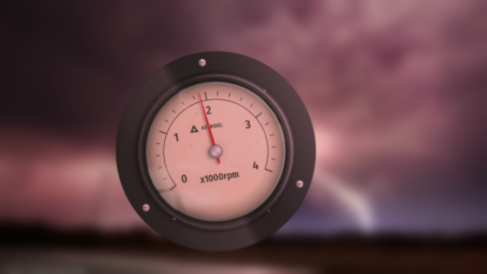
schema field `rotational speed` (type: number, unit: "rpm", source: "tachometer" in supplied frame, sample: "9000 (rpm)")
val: 1900 (rpm)
